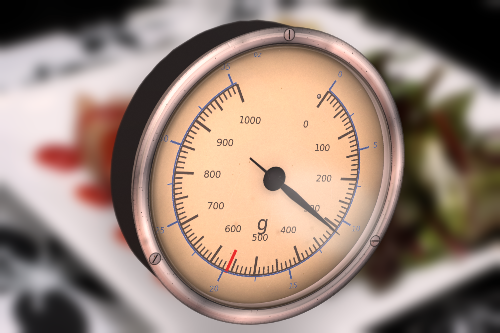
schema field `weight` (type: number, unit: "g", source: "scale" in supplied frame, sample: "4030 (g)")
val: 310 (g)
